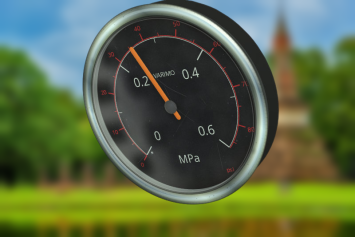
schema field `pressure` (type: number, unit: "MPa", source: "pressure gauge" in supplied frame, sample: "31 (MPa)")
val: 0.25 (MPa)
